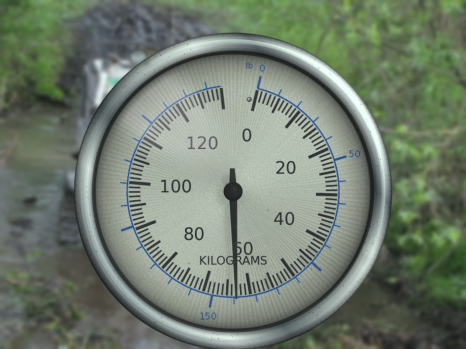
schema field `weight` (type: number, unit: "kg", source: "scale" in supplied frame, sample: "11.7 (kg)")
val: 63 (kg)
